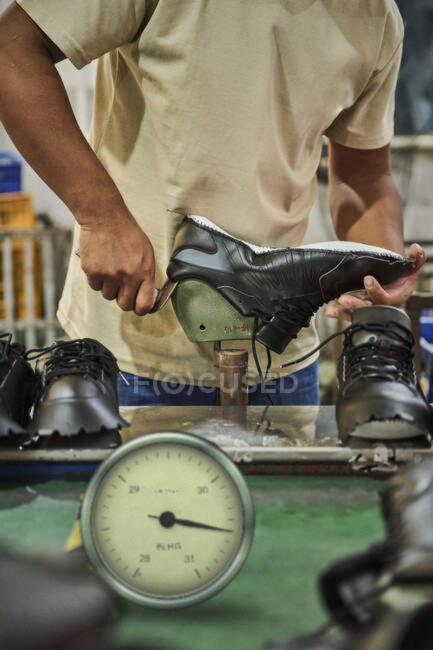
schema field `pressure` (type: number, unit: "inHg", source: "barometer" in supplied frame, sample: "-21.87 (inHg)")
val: 30.5 (inHg)
